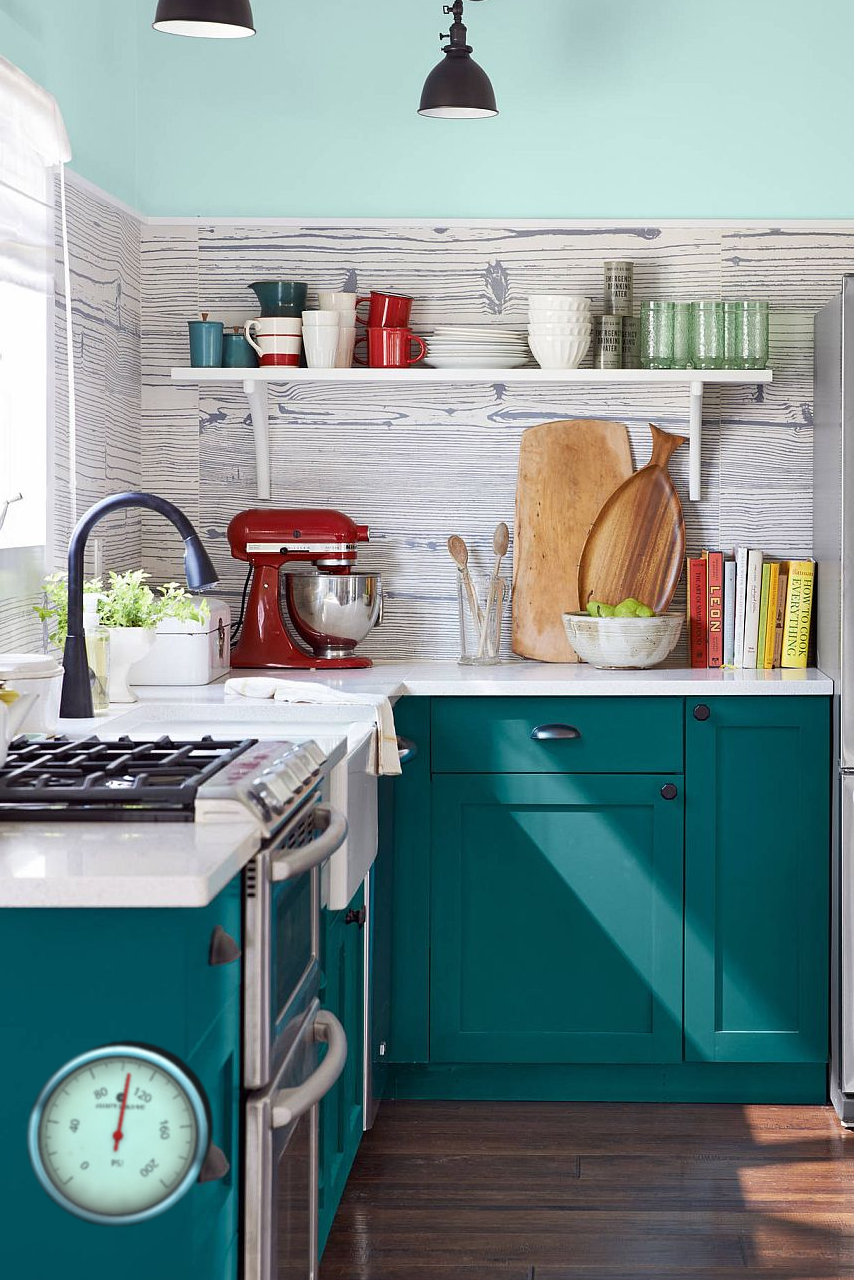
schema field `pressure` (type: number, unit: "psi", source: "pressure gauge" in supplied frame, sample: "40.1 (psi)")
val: 105 (psi)
